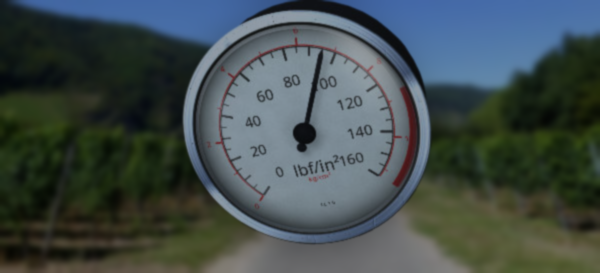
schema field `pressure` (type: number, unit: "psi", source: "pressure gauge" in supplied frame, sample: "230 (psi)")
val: 95 (psi)
